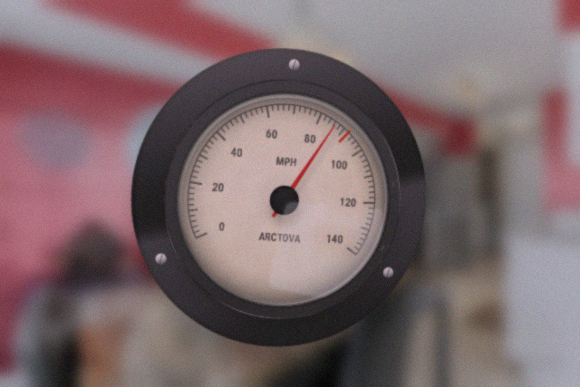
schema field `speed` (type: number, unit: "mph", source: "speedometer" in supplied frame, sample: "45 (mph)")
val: 86 (mph)
